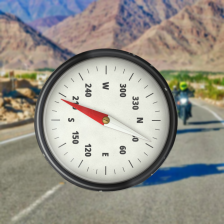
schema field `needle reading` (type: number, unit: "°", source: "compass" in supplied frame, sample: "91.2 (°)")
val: 205 (°)
